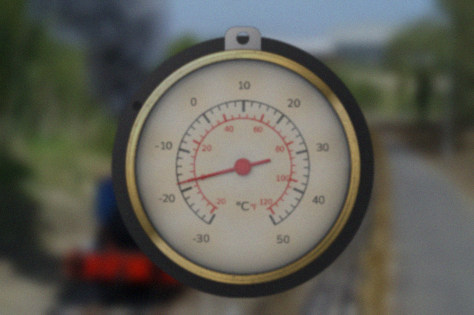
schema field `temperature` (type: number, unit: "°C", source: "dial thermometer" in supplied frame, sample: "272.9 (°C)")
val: -18 (°C)
